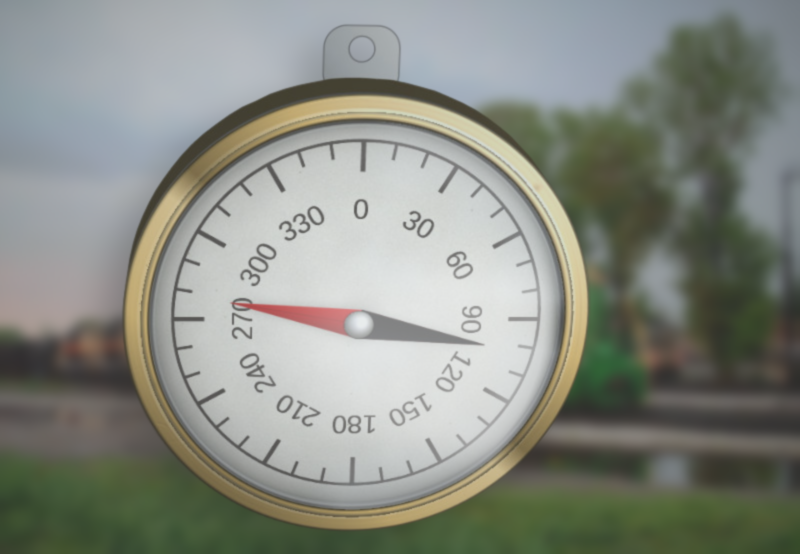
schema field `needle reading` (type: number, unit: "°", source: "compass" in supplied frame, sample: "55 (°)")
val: 280 (°)
